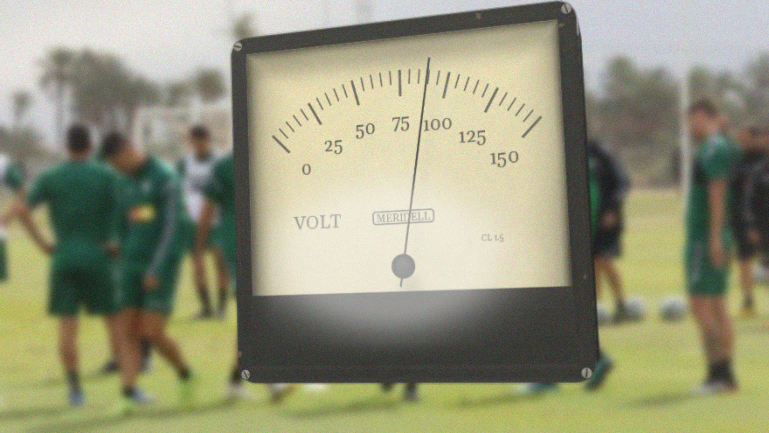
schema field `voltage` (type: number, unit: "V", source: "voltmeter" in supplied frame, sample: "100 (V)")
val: 90 (V)
